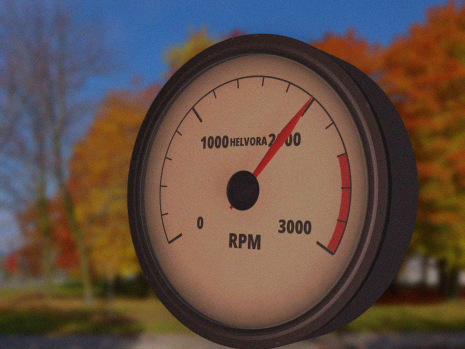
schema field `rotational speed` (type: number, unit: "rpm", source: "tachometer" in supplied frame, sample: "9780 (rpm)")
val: 2000 (rpm)
